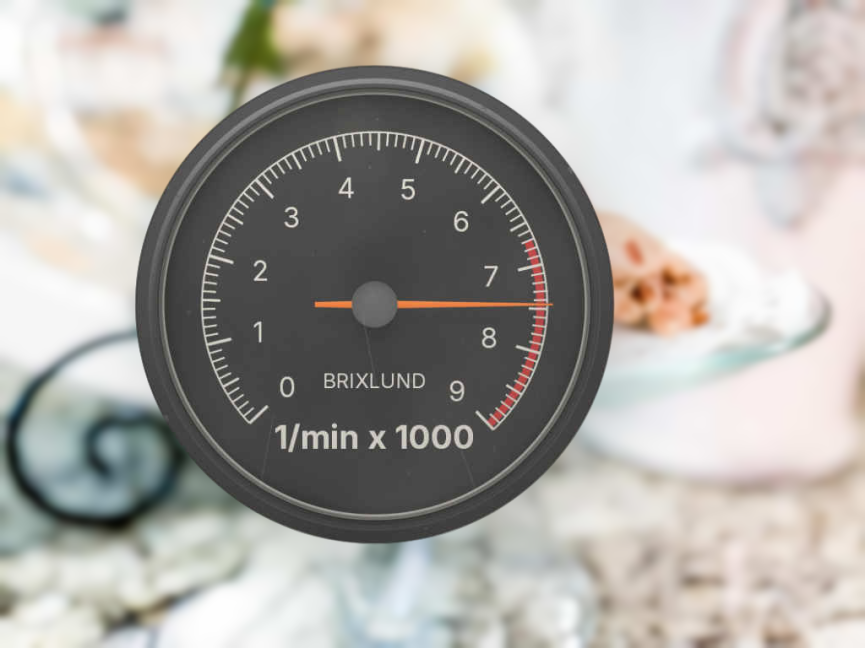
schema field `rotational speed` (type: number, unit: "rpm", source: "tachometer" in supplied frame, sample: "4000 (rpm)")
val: 7450 (rpm)
